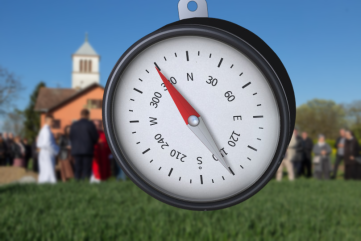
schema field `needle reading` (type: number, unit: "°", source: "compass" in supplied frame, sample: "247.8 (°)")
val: 330 (°)
